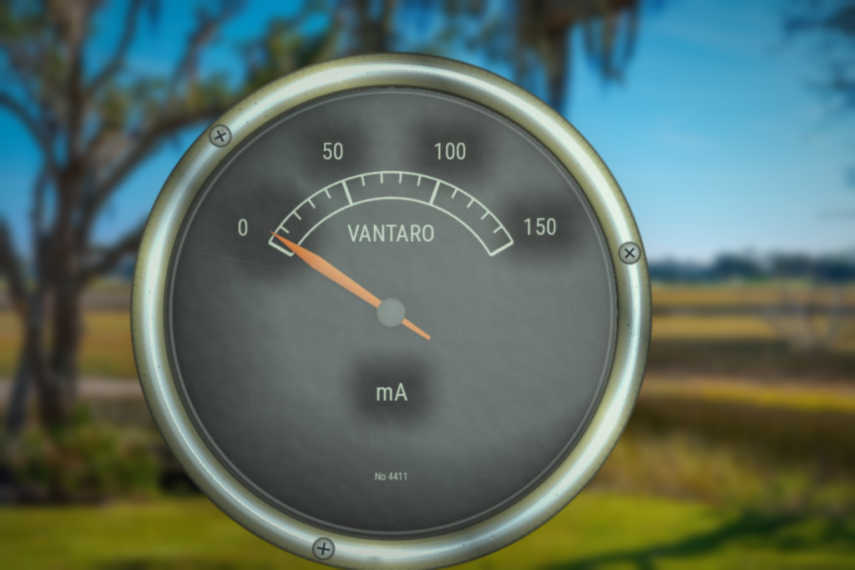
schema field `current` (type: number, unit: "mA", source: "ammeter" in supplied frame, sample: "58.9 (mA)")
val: 5 (mA)
